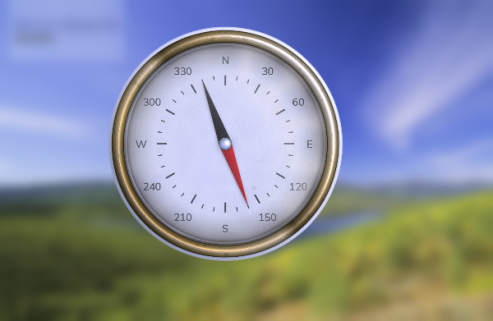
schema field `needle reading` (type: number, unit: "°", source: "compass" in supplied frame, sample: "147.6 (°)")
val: 160 (°)
